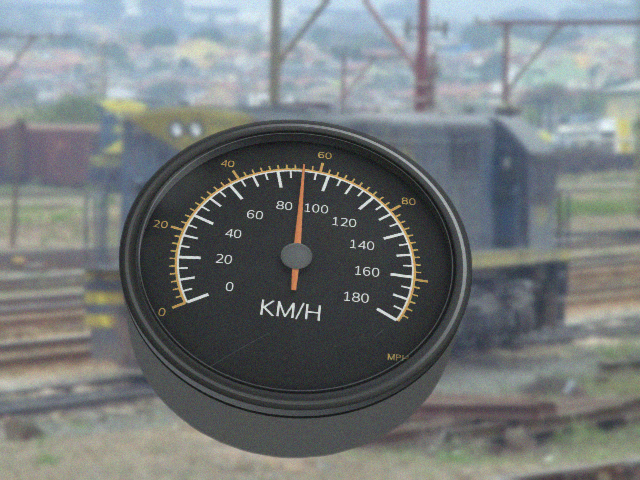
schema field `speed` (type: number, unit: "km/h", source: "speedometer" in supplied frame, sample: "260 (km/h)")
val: 90 (km/h)
